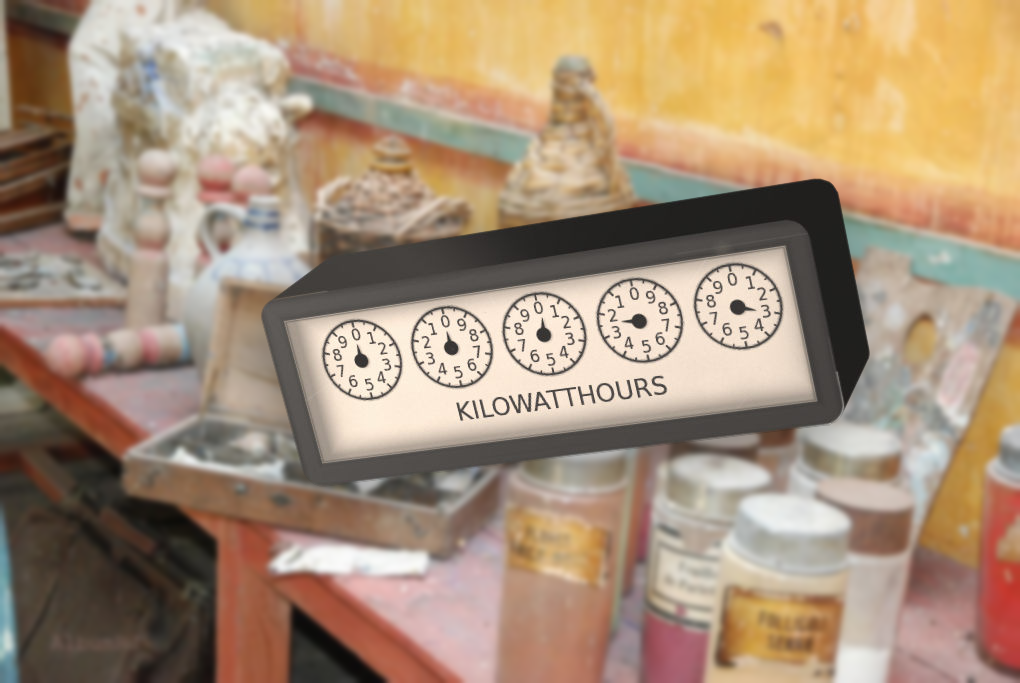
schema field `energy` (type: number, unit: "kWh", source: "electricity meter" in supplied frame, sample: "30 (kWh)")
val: 23 (kWh)
